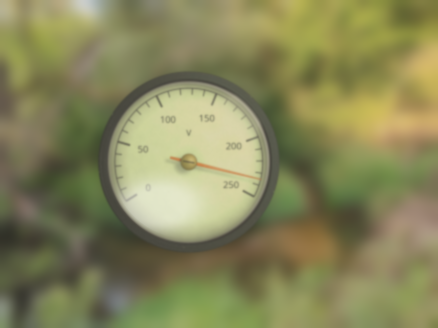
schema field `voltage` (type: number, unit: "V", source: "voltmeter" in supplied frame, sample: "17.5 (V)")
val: 235 (V)
